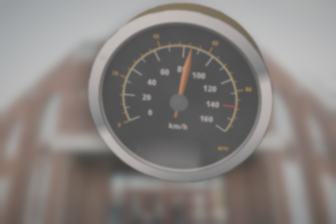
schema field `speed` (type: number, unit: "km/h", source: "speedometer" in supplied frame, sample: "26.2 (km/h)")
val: 85 (km/h)
